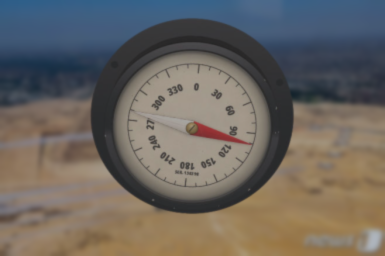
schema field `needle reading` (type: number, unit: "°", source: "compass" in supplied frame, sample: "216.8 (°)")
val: 100 (°)
